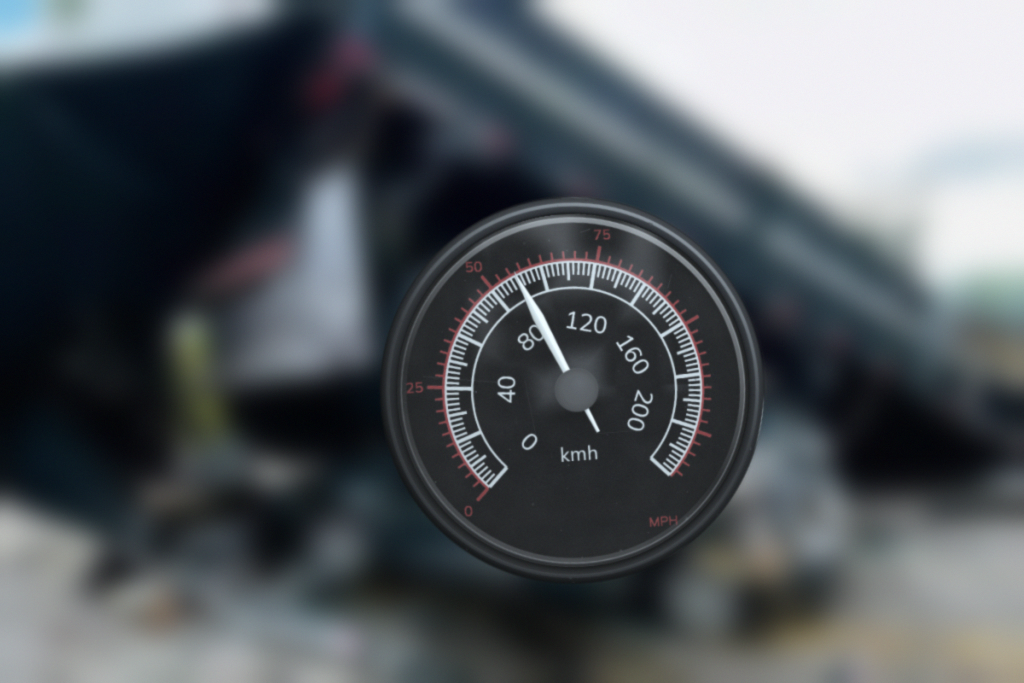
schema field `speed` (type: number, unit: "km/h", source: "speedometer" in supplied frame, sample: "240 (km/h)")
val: 90 (km/h)
